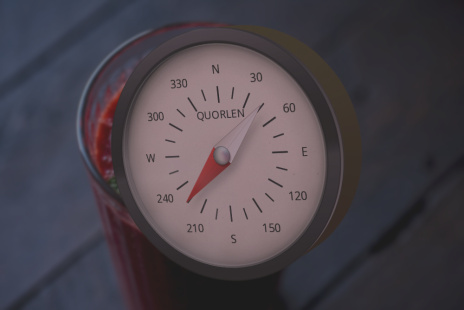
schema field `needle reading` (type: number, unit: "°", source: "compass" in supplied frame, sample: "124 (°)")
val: 225 (°)
